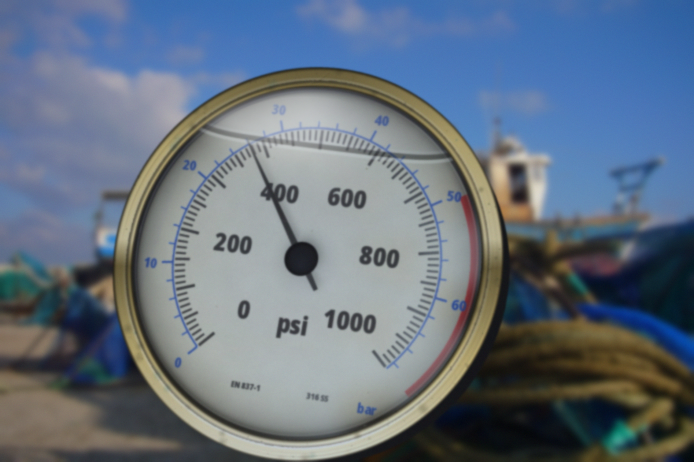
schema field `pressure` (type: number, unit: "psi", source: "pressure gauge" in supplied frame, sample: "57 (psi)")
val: 380 (psi)
